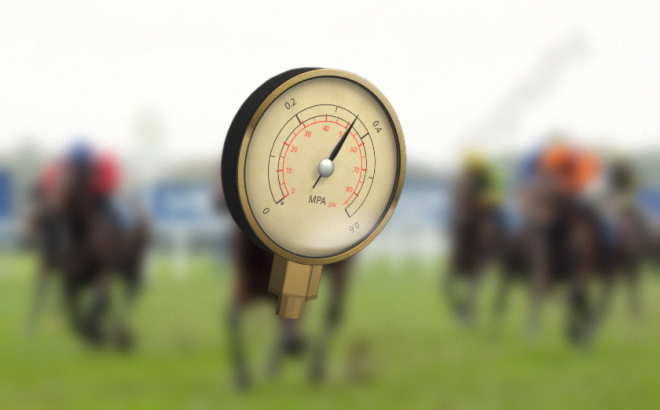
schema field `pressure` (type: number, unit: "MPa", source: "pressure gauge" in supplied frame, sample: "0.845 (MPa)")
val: 0.35 (MPa)
